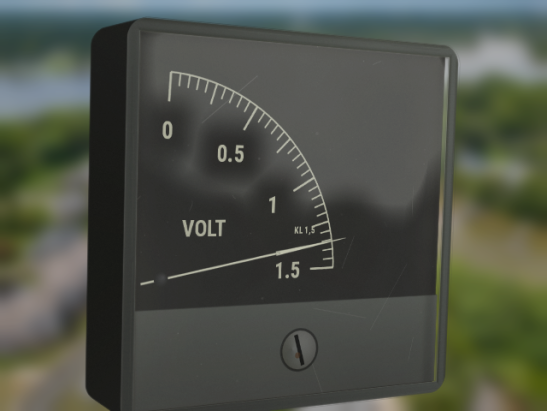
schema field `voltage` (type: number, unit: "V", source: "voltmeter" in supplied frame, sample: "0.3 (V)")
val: 1.35 (V)
